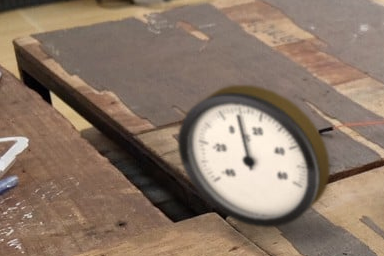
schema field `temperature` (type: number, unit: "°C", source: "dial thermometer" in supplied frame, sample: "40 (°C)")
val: 10 (°C)
